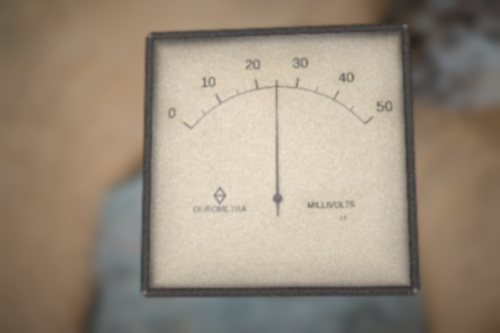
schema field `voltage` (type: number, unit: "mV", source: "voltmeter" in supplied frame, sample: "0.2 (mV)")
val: 25 (mV)
